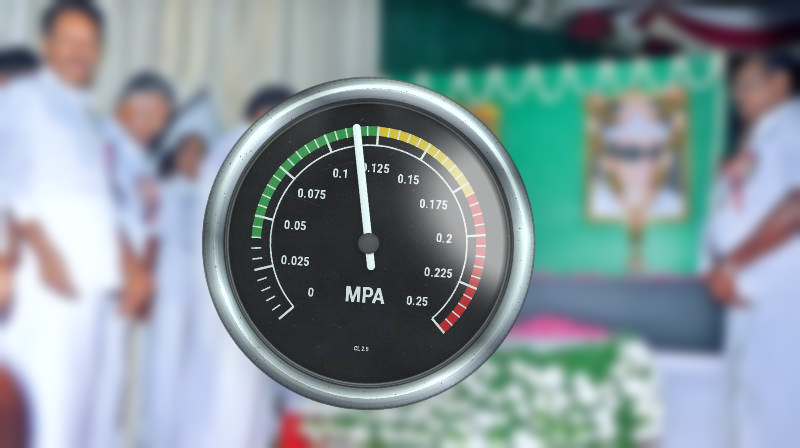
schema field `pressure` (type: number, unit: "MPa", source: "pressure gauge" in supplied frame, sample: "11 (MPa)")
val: 0.115 (MPa)
